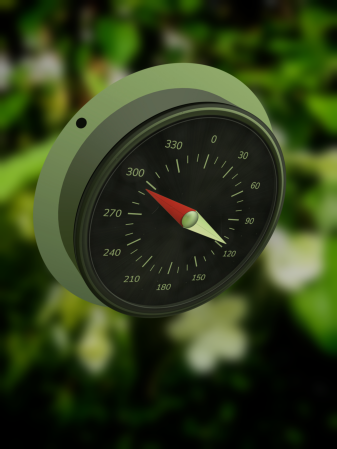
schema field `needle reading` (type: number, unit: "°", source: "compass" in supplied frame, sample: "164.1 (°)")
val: 295 (°)
